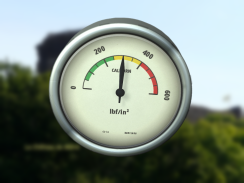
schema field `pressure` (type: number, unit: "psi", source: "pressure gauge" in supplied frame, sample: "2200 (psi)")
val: 300 (psi)
